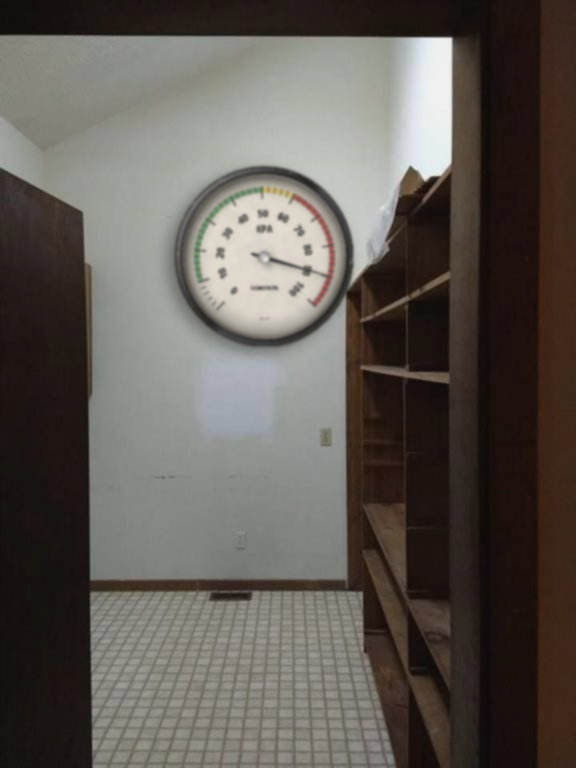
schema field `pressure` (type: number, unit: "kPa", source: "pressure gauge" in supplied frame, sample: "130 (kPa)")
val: 90 (kPa)
